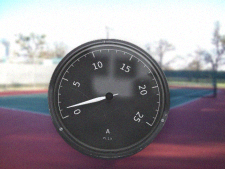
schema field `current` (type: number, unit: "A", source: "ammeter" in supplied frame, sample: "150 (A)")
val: 1 (A)
